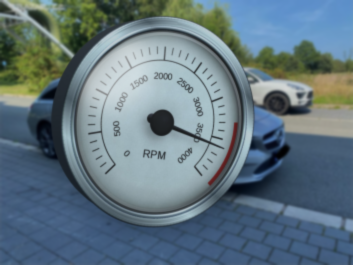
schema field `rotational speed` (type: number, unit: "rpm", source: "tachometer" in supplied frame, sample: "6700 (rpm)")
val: 3600 (rpm)
